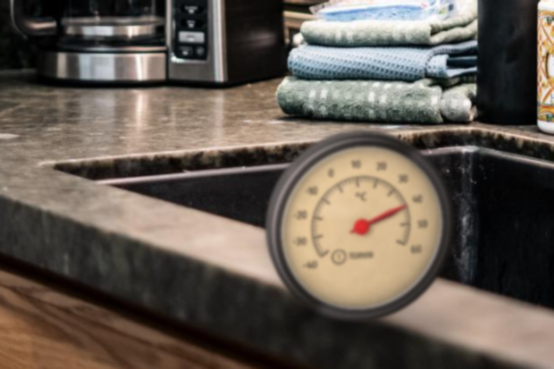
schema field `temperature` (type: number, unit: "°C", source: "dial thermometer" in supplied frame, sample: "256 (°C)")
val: 40 (°C)
